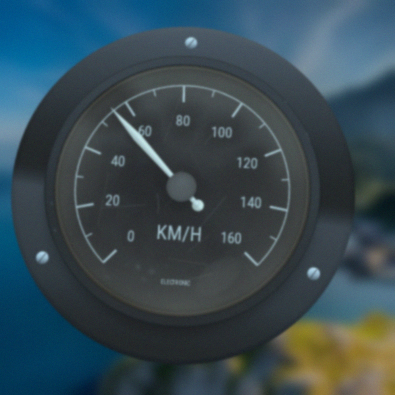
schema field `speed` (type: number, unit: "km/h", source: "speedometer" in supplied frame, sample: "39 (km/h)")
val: 55 (km/h)
